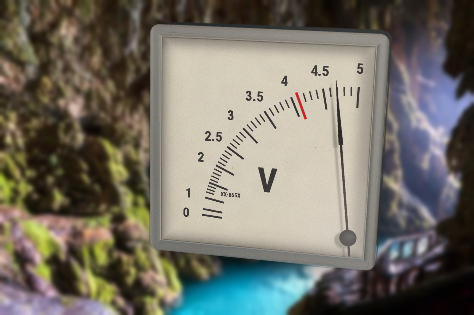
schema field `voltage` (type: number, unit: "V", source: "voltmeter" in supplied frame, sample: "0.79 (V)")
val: 4.7 (V)
